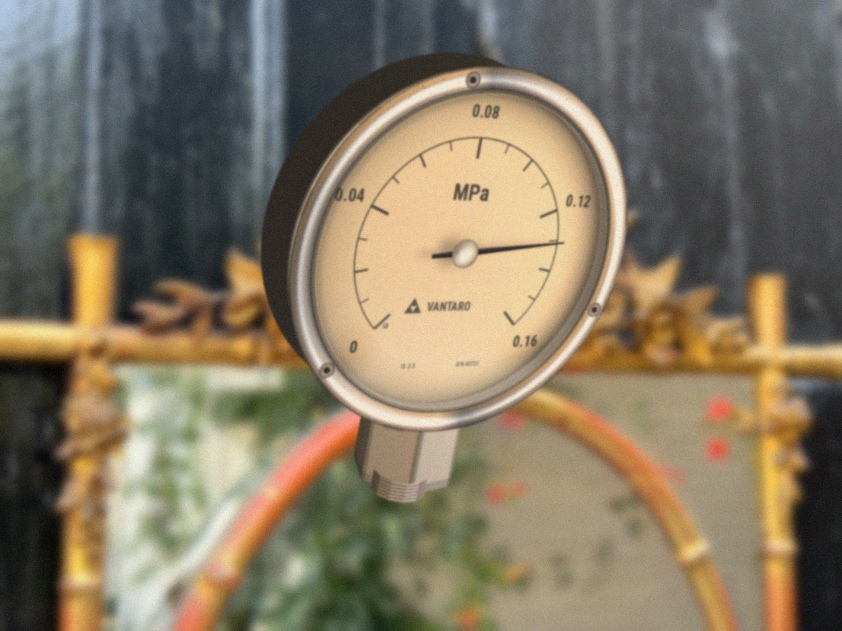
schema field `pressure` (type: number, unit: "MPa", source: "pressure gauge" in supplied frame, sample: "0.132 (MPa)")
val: 0.13 (MPa)
